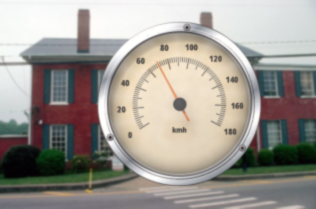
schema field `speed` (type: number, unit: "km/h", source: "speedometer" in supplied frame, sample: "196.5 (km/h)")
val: 70 (km/h)
